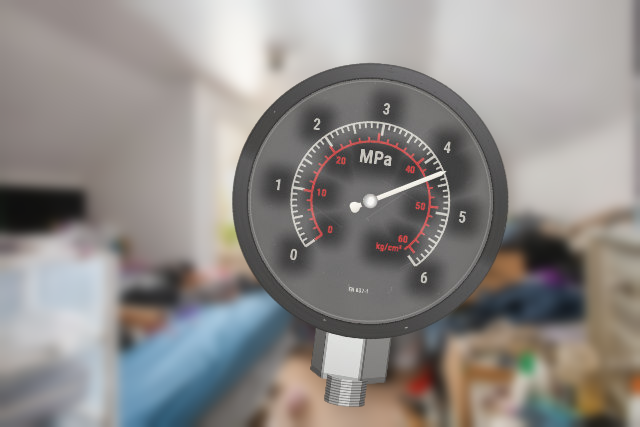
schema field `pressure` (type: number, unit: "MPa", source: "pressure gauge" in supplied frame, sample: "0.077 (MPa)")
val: 4.3 (MPa)
